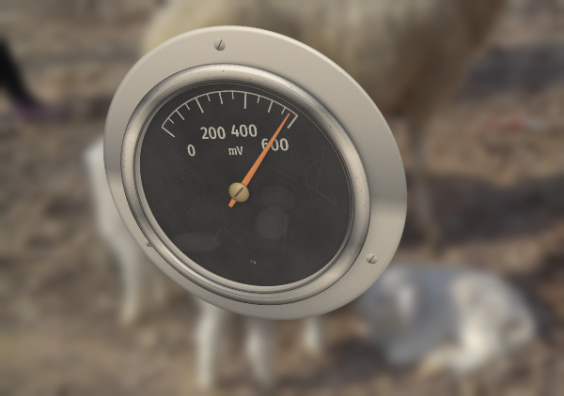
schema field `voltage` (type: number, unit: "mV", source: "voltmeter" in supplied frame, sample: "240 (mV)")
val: 575 (mV)
